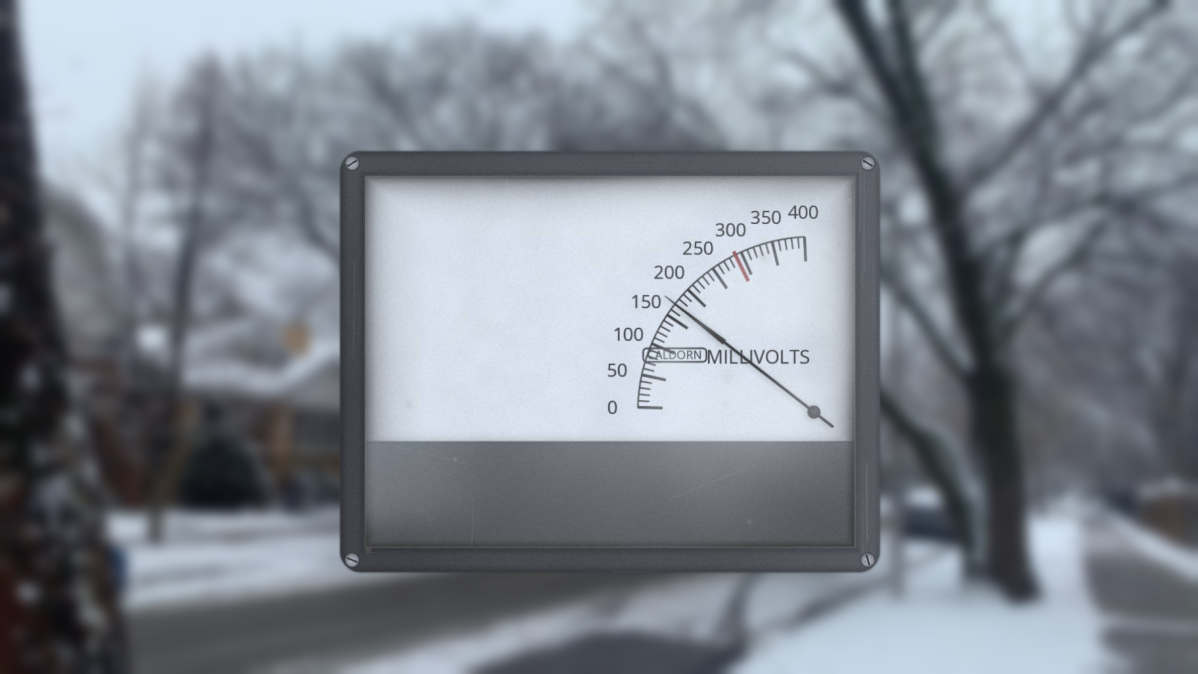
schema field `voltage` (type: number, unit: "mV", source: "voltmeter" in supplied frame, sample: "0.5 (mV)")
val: 170 (mV)
